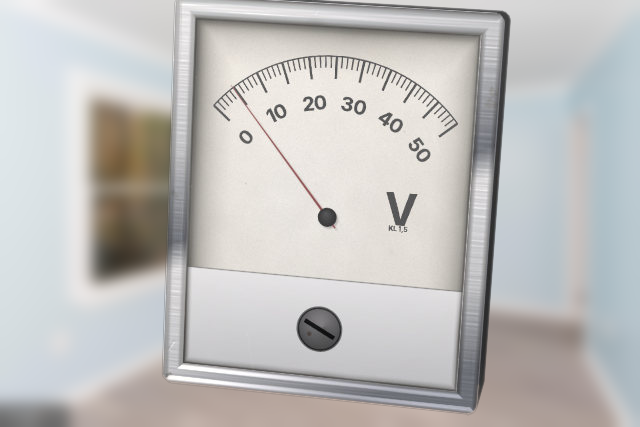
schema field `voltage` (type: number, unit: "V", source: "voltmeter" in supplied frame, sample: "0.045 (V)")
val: 5 (V)
